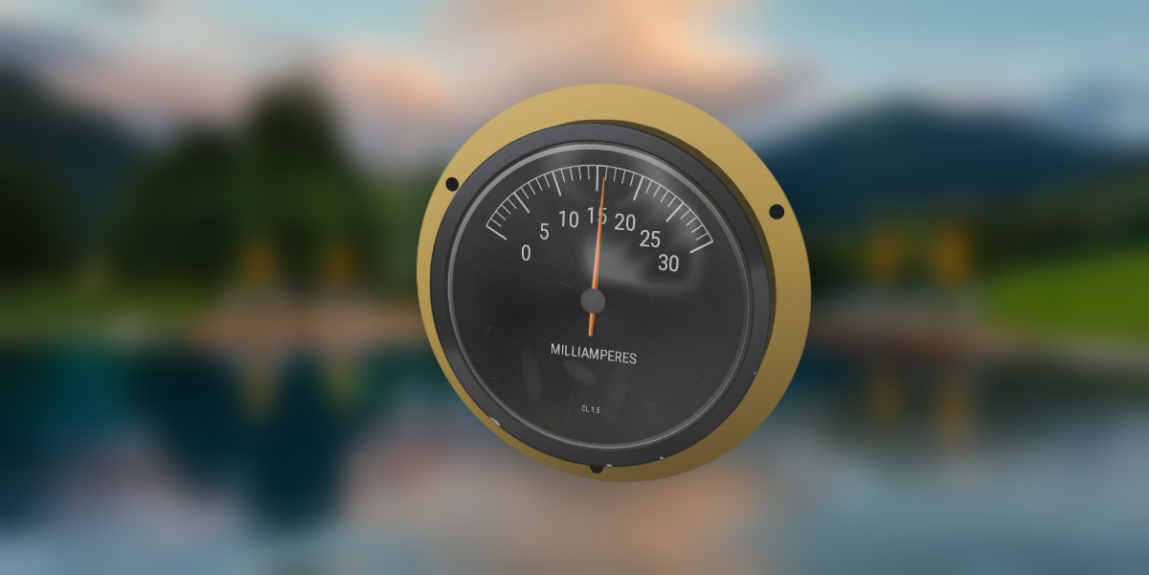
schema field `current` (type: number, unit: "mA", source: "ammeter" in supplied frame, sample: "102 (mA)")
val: 16 (mA)
